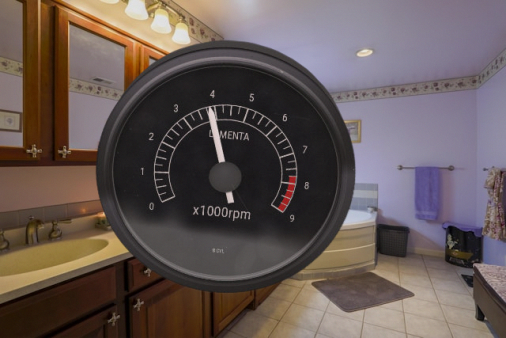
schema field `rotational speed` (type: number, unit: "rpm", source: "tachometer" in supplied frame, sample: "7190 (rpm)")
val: 3875 (rpm)
